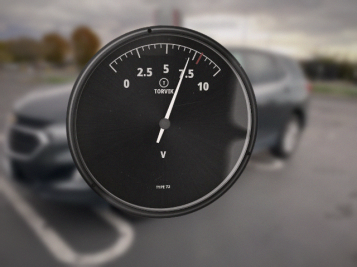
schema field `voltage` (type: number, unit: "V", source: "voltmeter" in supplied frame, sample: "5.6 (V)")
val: 7 (V)
